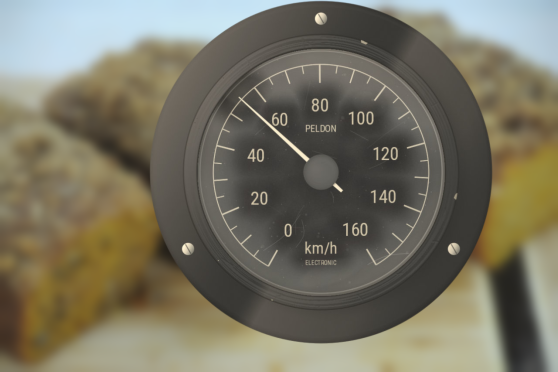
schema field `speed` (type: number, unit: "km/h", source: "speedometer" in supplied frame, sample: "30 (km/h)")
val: 55 (km/h)
